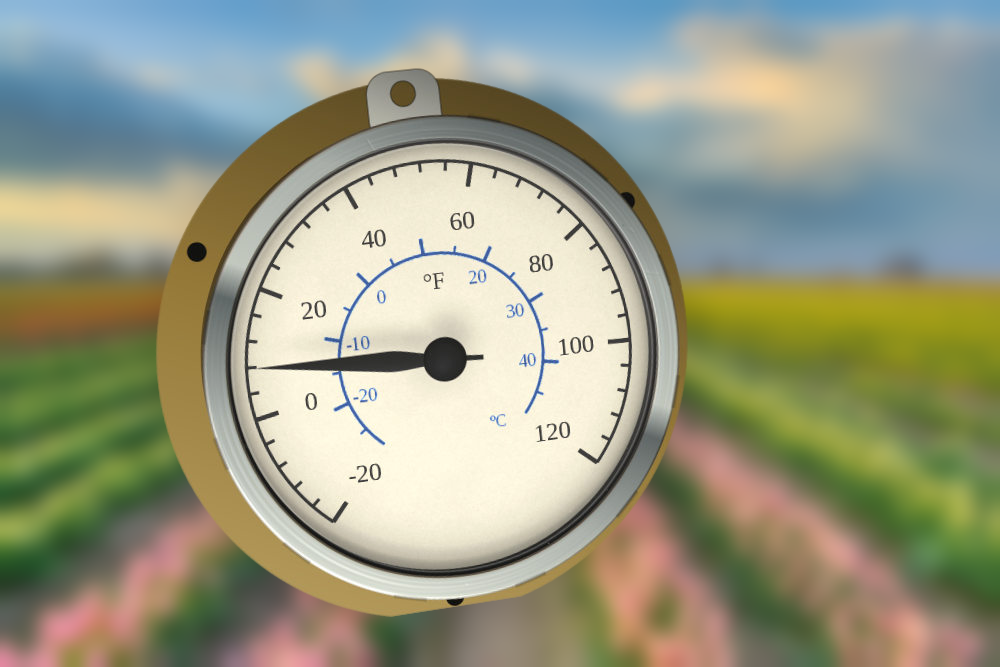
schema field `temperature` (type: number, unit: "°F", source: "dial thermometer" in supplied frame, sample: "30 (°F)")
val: 8 (°F)
